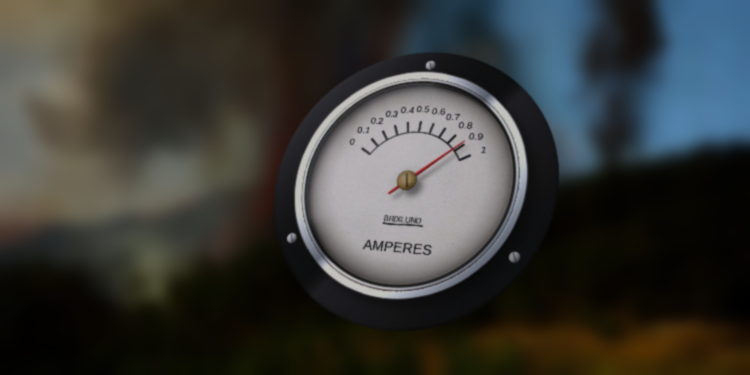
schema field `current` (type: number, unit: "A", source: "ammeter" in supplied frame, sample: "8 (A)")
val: 0.9 (A)
